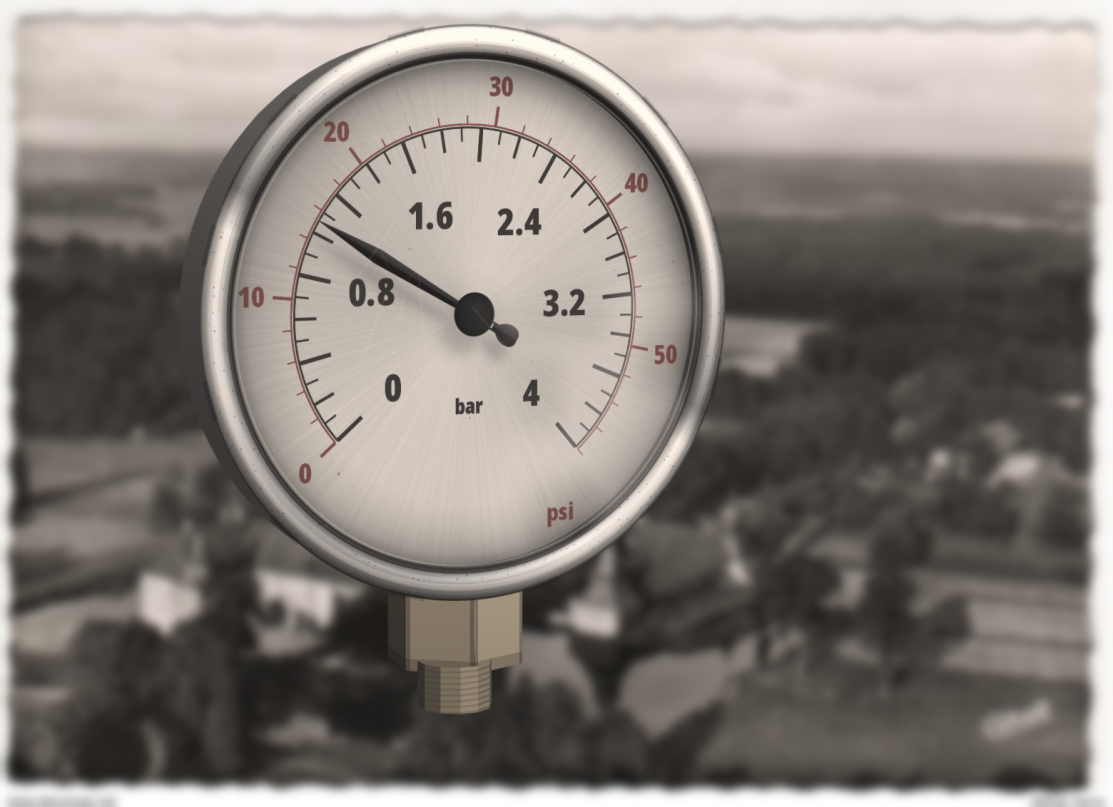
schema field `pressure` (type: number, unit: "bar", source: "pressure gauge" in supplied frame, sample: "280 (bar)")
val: 1.05 (bar)
